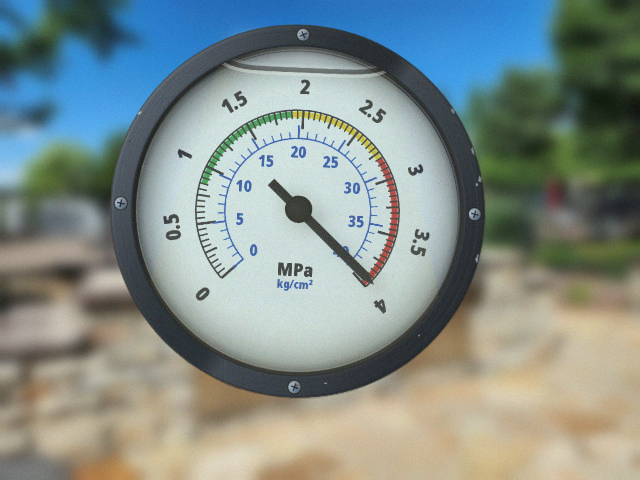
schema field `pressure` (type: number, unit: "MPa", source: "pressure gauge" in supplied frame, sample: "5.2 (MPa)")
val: 3.95 (MPa)
